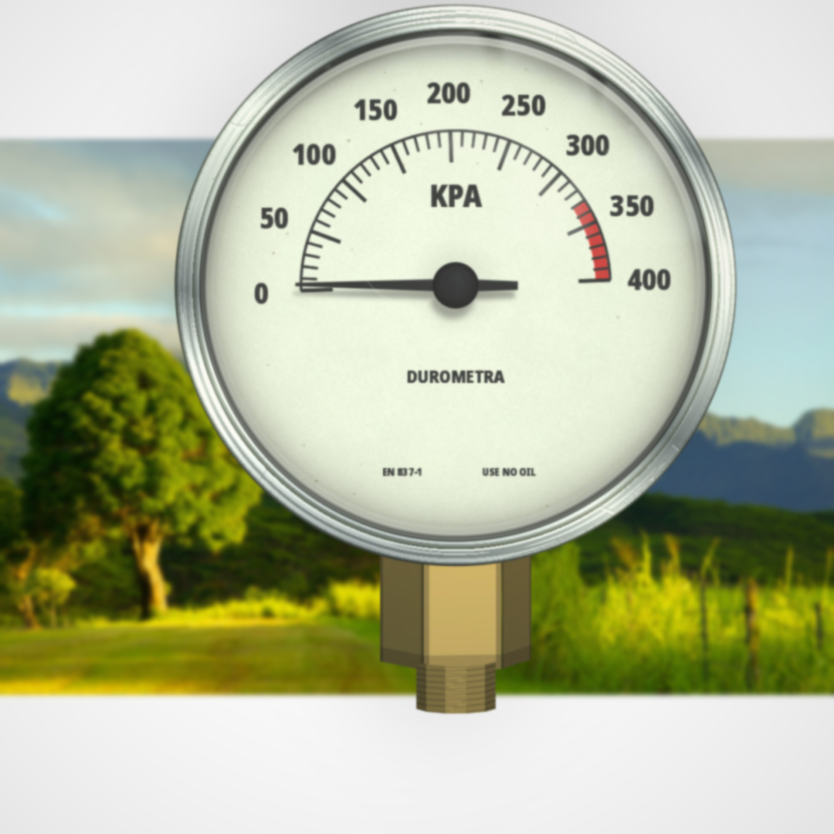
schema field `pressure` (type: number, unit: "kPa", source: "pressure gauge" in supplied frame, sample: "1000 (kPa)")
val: 5 (kPa)
